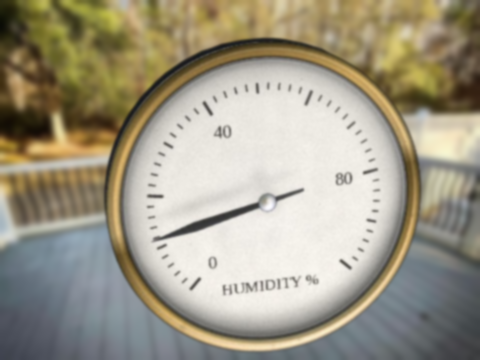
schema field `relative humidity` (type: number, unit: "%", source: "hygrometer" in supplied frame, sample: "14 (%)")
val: 12 (%)
